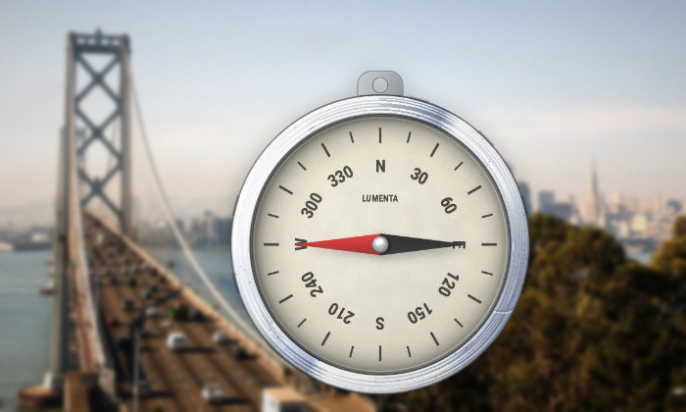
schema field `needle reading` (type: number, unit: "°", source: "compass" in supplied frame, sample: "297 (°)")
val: 270 (°)
